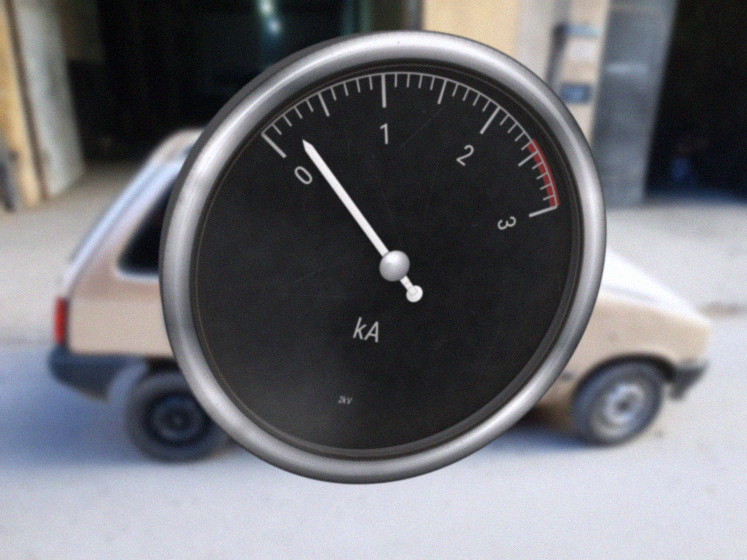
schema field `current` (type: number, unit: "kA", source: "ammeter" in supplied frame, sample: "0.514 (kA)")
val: 0.2 (kA)
